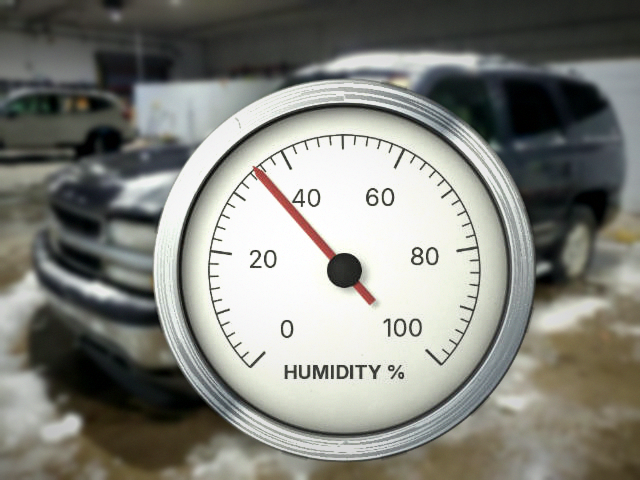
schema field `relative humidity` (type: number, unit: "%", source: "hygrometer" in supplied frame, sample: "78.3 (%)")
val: 35 (%)
